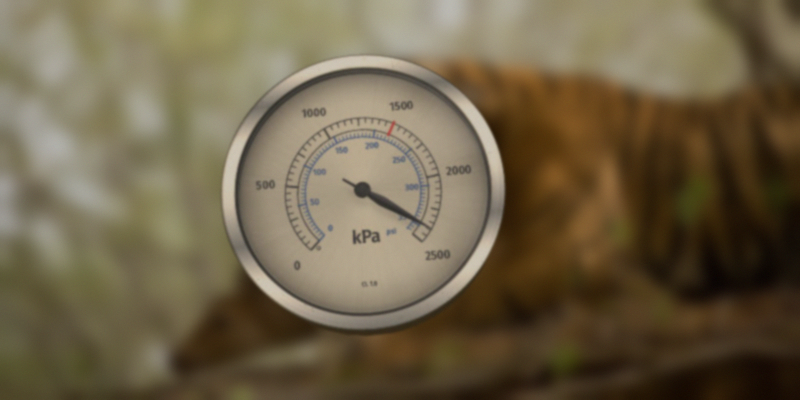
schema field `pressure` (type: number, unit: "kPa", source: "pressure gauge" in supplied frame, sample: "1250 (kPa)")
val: 2400 (kPa)
